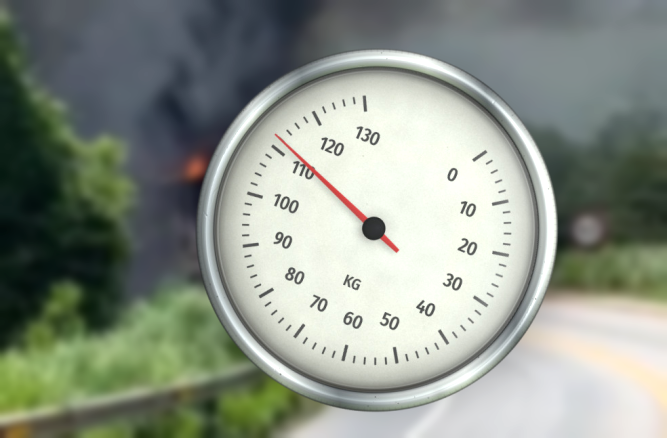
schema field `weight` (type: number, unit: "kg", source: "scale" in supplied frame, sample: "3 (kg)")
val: 112 (kg)
